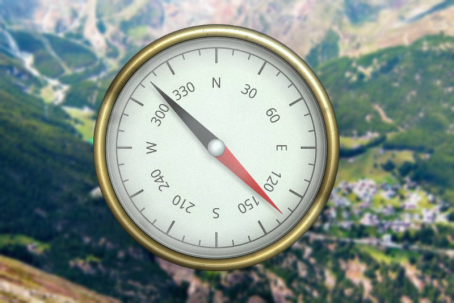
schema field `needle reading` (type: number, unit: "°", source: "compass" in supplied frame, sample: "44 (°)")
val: 135 (°)
